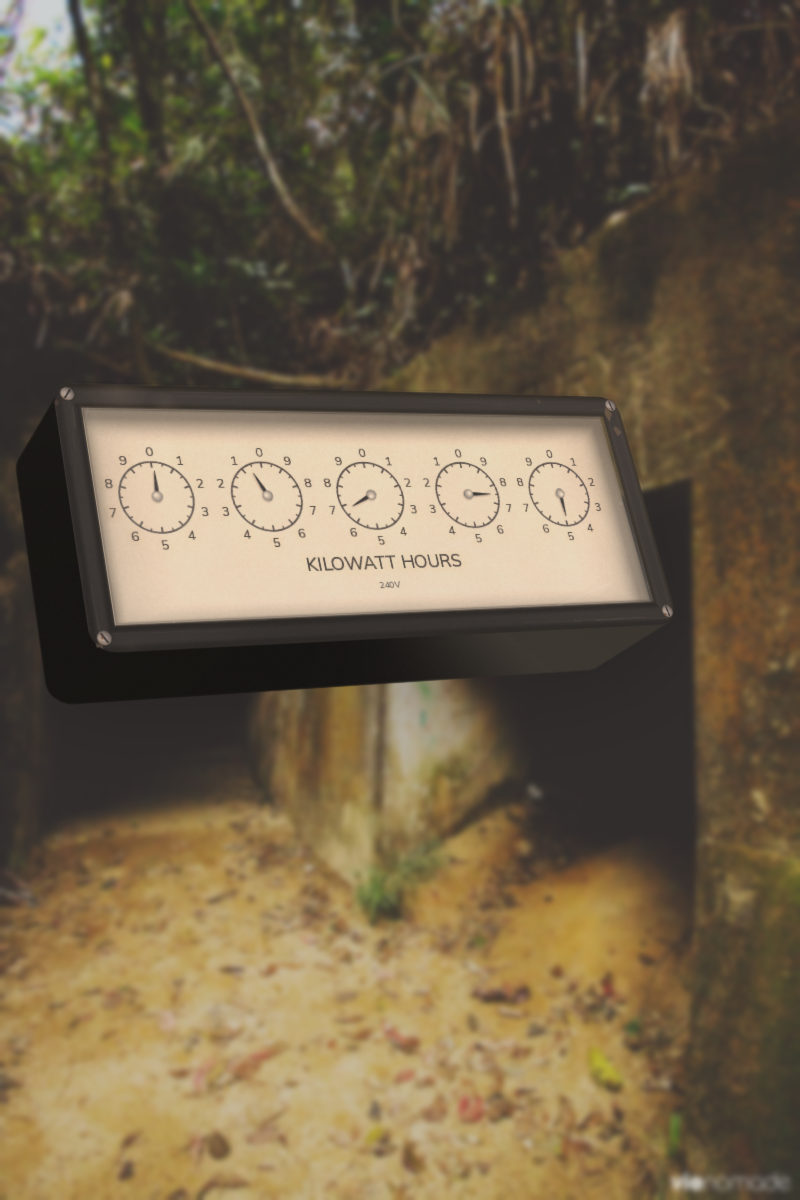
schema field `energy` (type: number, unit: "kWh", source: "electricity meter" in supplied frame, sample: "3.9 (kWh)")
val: 675 (kWh)
